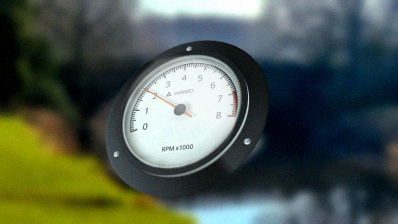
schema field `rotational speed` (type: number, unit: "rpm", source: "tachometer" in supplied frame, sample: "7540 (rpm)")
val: 2000 (rpm)
